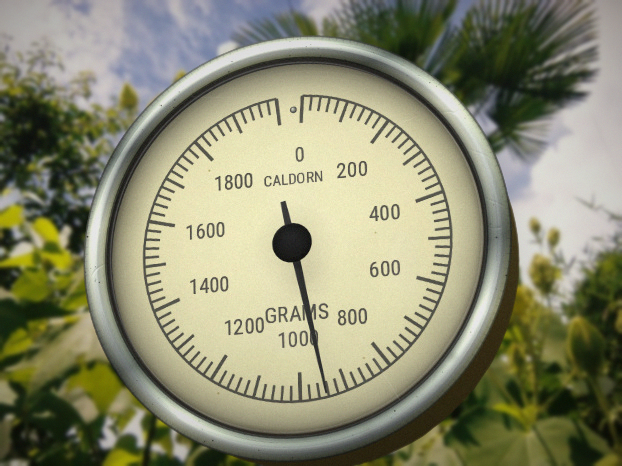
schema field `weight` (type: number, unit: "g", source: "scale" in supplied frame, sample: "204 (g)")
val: 940 (g)
